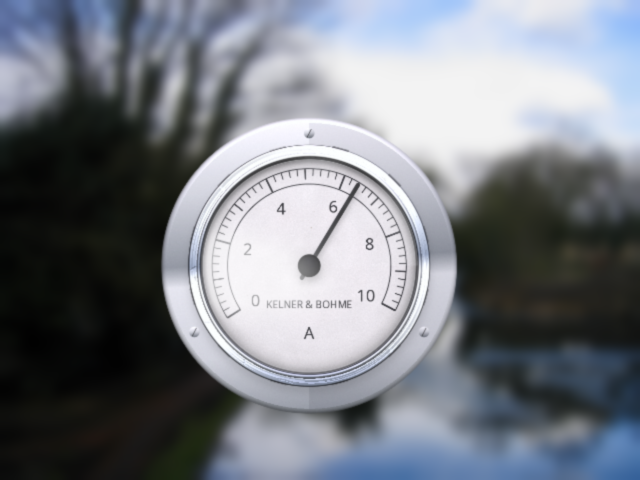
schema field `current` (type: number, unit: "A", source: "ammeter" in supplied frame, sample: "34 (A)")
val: 6.4 (A)
